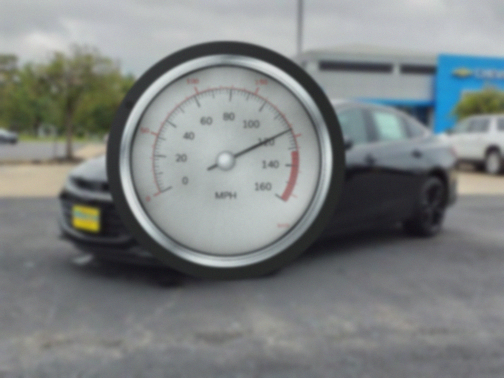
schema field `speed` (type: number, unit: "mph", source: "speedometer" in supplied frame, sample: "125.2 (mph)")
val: 120 (mph)
